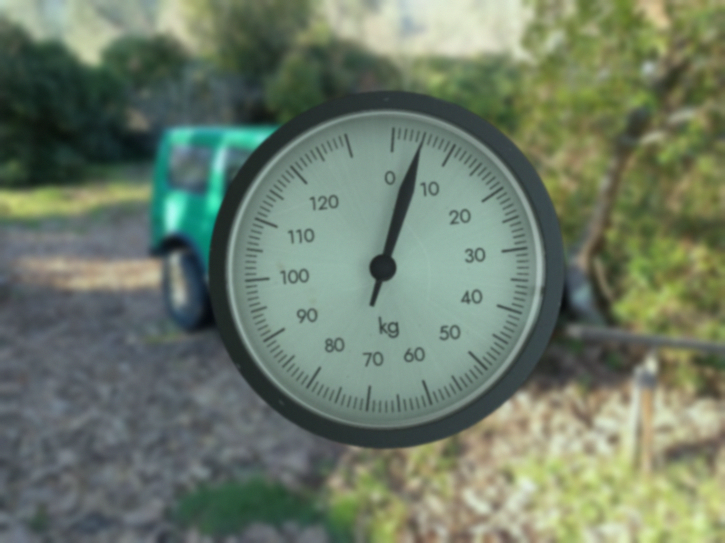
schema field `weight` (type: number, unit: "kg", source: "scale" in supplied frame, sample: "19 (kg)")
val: 5 (kg)
